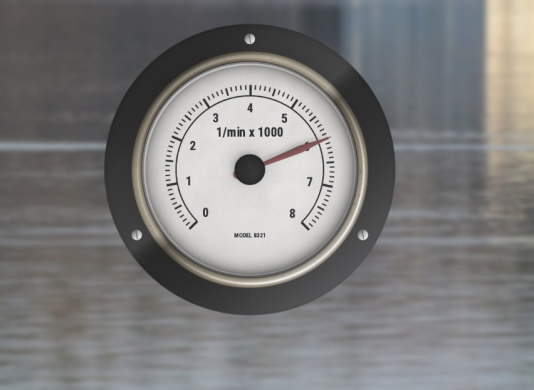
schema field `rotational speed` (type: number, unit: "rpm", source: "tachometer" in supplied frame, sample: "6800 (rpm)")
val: 6000 (rpm)
